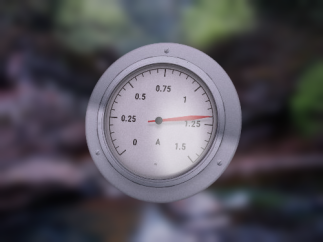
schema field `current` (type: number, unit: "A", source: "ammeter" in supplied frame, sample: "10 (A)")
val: 1.2 (A)
